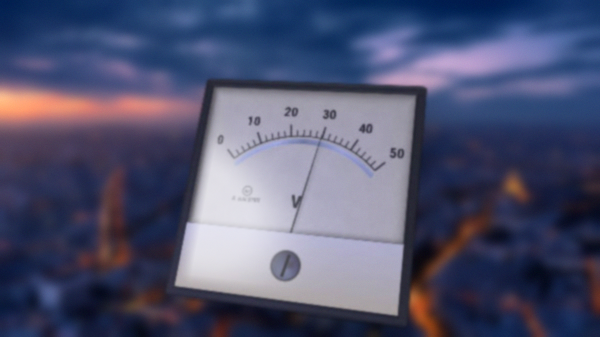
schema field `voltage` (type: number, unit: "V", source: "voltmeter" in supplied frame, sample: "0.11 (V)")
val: 30 (V)
